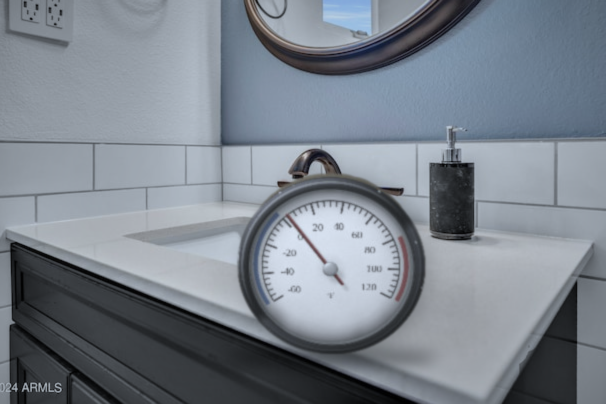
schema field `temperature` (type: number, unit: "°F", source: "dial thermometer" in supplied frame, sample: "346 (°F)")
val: 4 (°F)
